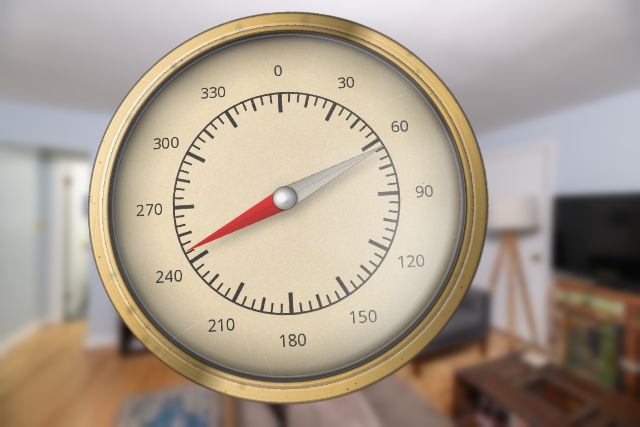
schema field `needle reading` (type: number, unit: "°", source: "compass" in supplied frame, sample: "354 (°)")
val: 245 (°)
